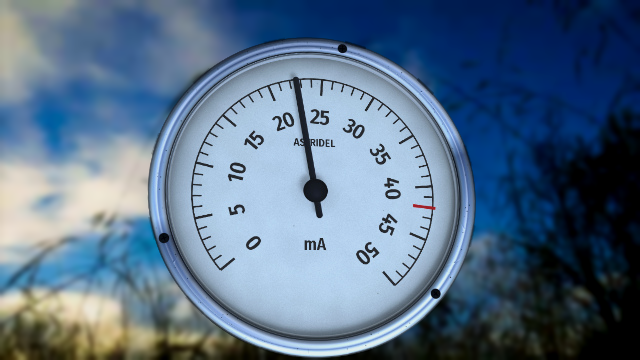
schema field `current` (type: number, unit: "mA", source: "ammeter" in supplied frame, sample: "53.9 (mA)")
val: 22.5 (mA)
